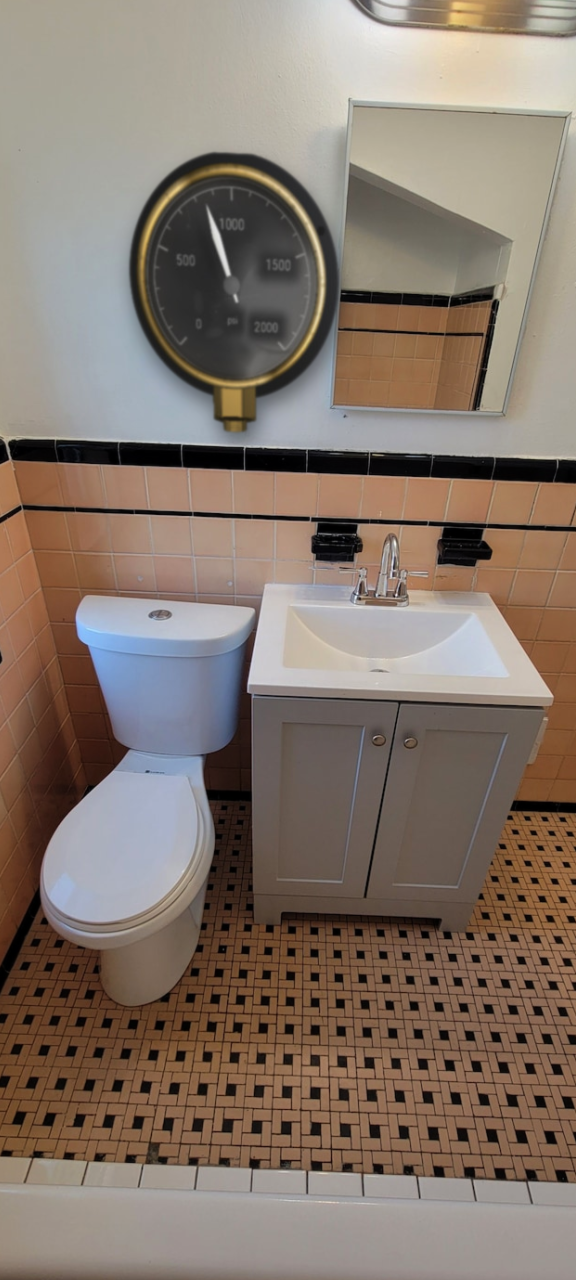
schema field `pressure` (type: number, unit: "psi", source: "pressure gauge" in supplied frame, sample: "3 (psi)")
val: 850 (psi)
